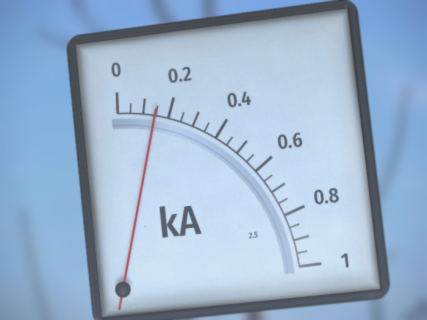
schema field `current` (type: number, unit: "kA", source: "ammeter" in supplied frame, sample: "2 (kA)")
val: 0.15 (kA)
